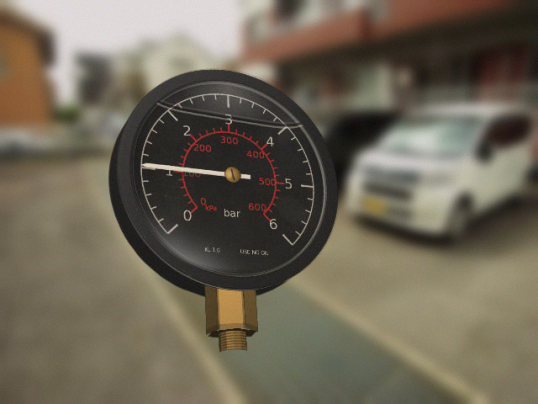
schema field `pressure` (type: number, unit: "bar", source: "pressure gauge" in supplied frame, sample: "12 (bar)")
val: 1 (bar)
